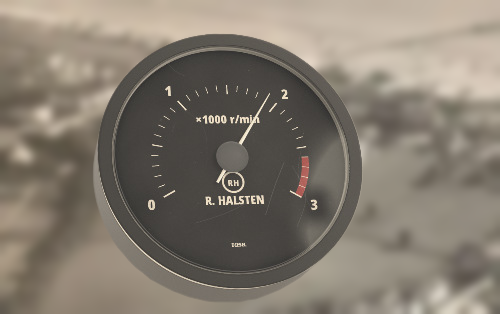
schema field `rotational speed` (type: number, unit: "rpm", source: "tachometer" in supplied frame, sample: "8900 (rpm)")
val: 1900 (rpm)
